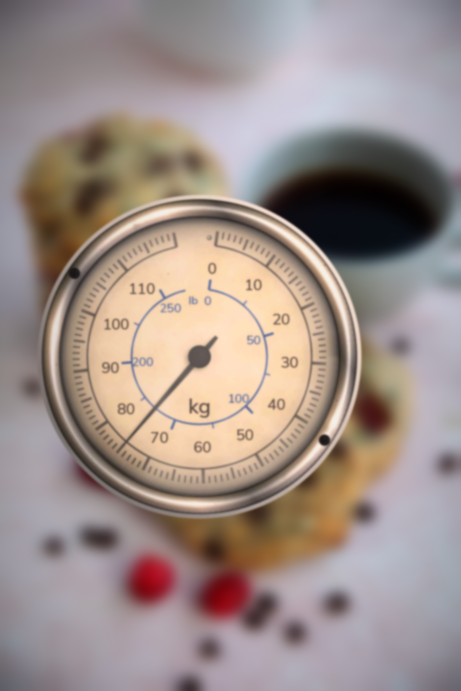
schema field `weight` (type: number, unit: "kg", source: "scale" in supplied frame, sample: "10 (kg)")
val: 75 (kg)
